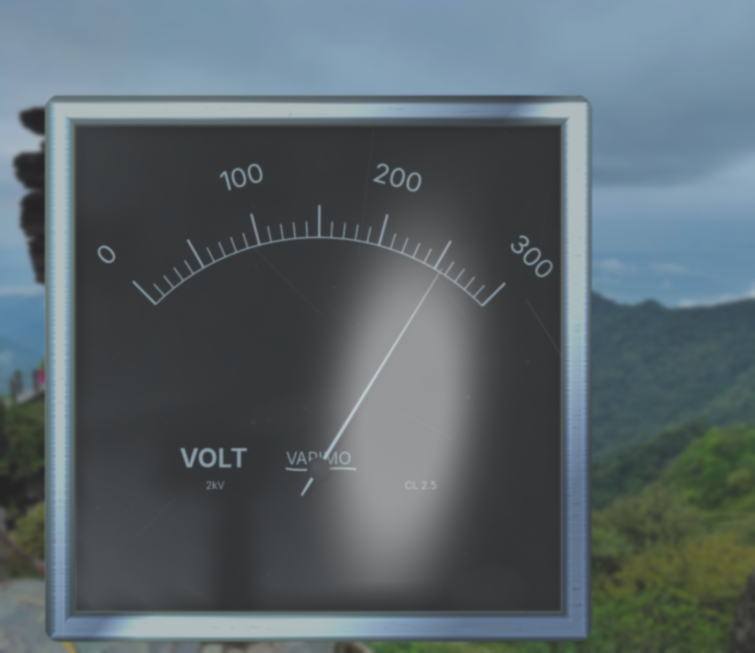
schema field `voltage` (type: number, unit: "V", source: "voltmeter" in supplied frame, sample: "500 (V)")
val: 255 (V)
